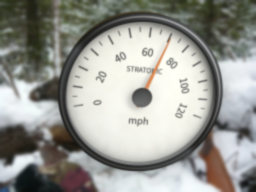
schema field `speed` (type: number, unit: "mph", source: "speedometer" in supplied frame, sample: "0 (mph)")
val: 70 (mph)
